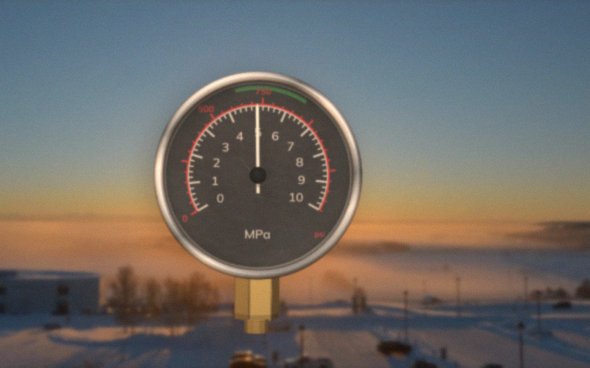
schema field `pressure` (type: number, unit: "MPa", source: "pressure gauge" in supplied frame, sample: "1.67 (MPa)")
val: 5 (MPa)
